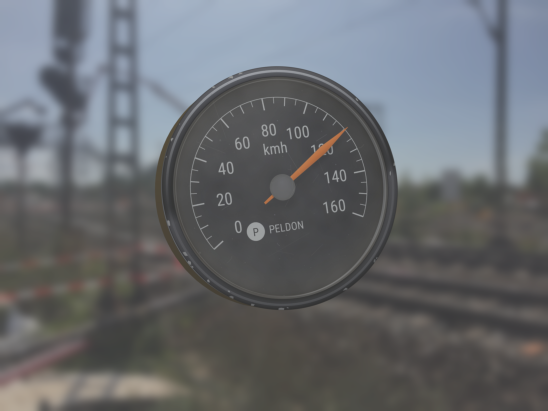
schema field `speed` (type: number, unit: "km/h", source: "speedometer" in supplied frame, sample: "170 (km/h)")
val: 120 (km/h)
